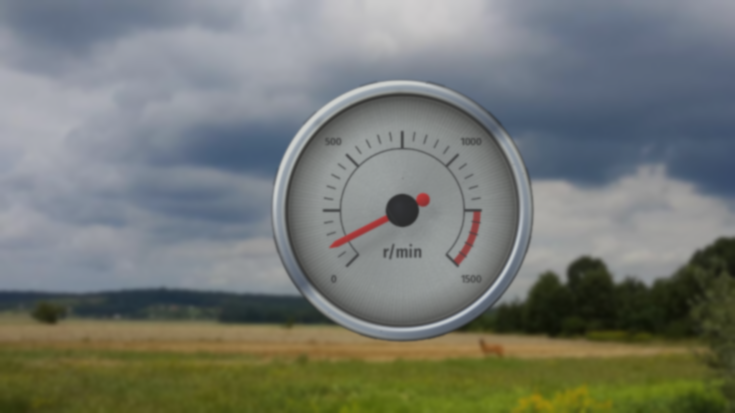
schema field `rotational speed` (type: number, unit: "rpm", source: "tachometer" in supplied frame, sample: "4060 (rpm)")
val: 100 (rpm)
